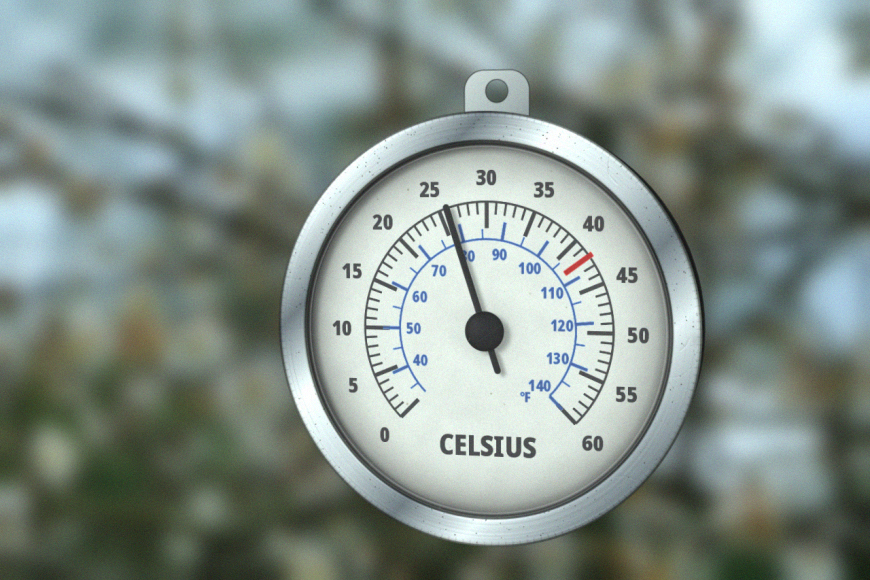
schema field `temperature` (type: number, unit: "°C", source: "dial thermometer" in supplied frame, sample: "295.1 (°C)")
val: 26 (°C)
